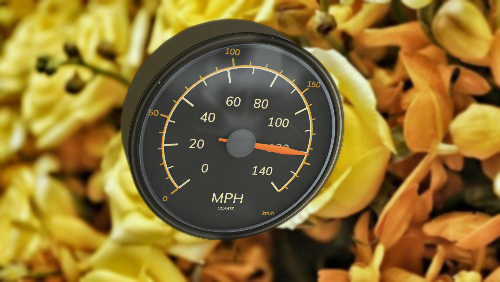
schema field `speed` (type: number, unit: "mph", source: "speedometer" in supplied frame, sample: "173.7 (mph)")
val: 120 (mph)
